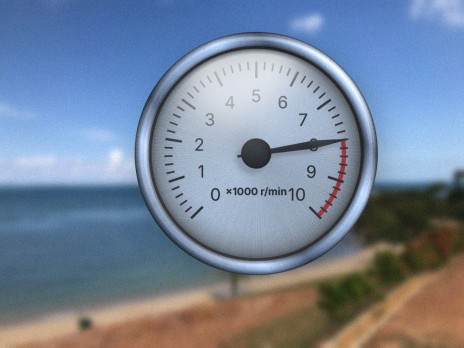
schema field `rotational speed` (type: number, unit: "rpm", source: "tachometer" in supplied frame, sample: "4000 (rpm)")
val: 8000 (rpm)
